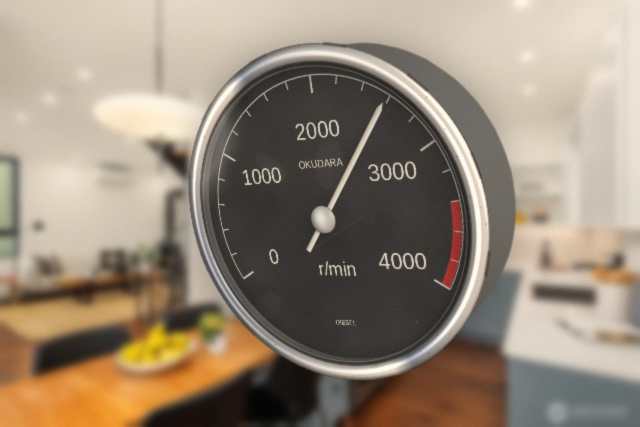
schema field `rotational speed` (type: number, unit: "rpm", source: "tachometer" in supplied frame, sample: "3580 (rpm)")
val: 2600 (rpm)
